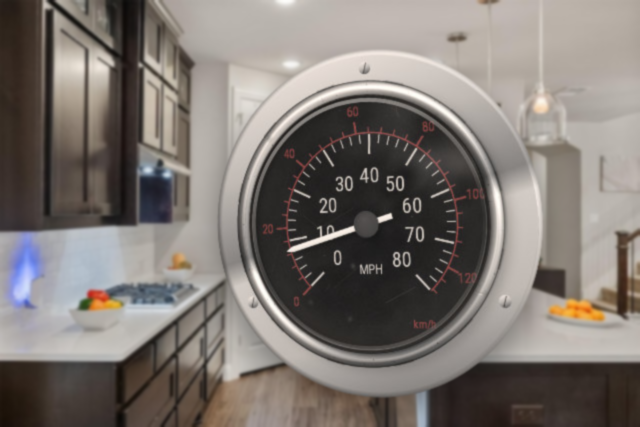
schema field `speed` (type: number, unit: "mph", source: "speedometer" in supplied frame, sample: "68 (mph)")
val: 8 (mph)
